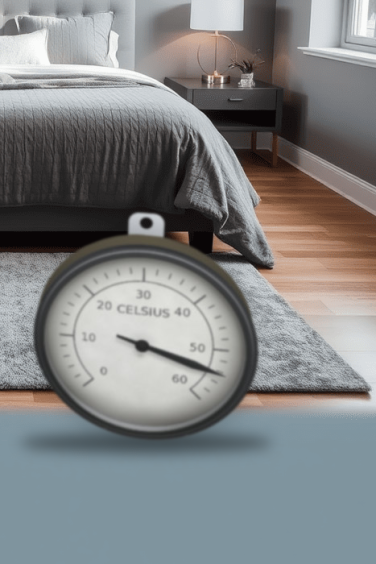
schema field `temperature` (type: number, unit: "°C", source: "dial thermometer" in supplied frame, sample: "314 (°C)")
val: 54 (°C)
